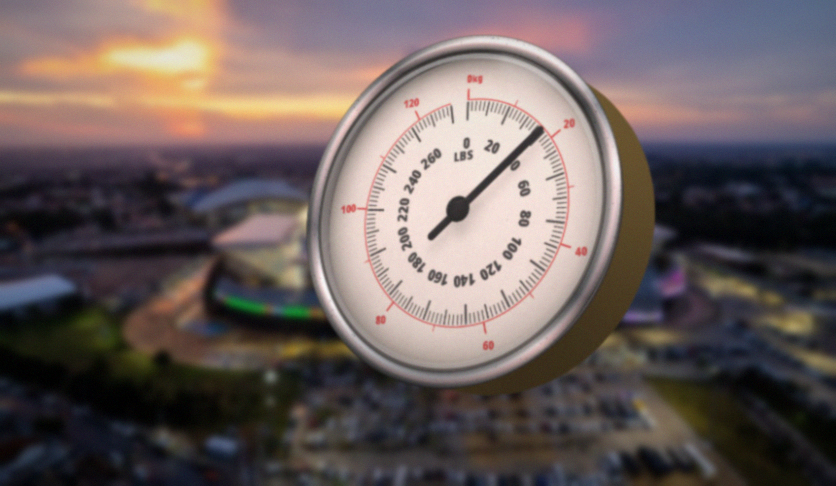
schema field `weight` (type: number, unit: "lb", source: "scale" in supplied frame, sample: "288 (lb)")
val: 40 (lb)
